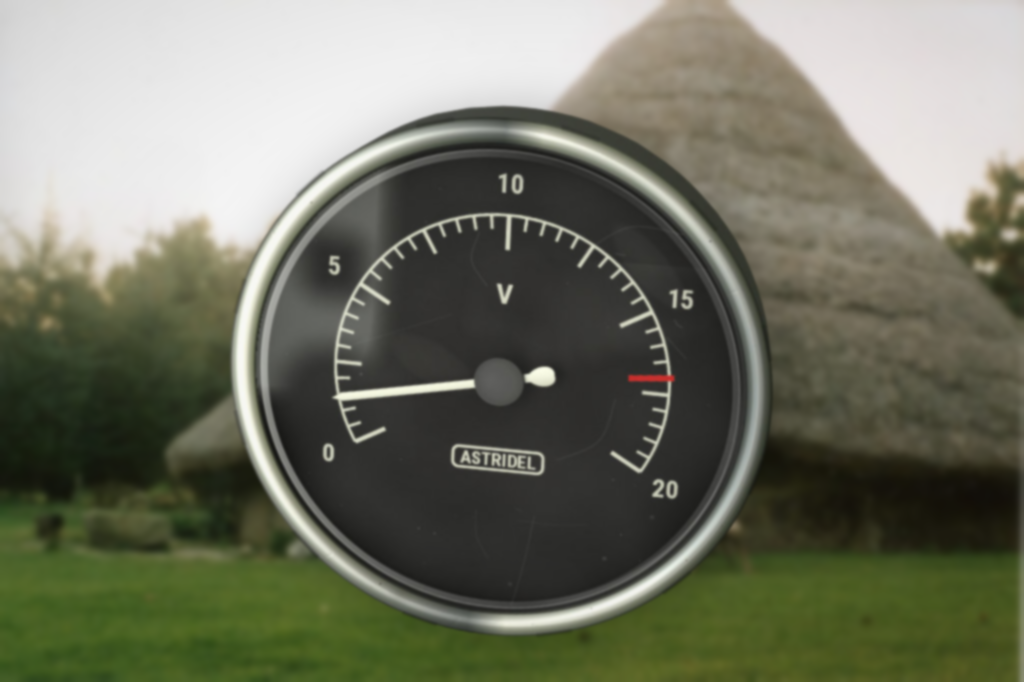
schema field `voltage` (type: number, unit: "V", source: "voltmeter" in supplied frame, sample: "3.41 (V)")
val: 1.5 (V)
